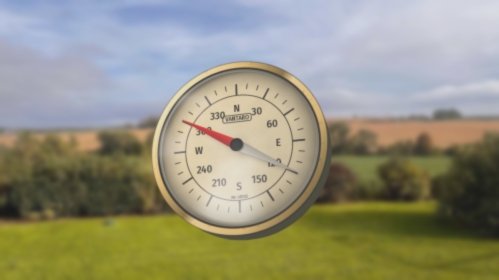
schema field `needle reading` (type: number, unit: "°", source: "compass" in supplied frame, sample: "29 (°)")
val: 300 (°)
